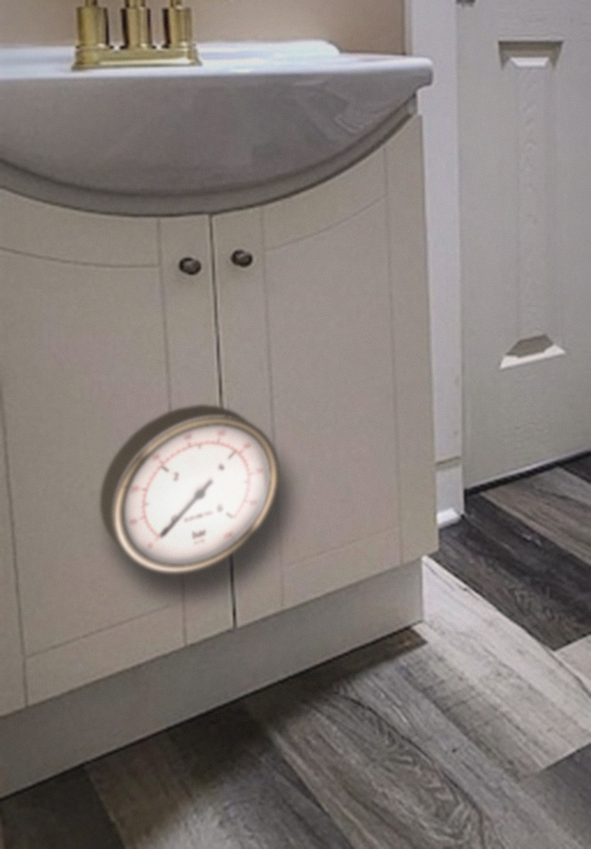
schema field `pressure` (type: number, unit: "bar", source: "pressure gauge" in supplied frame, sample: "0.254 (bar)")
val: 0 (bar)
